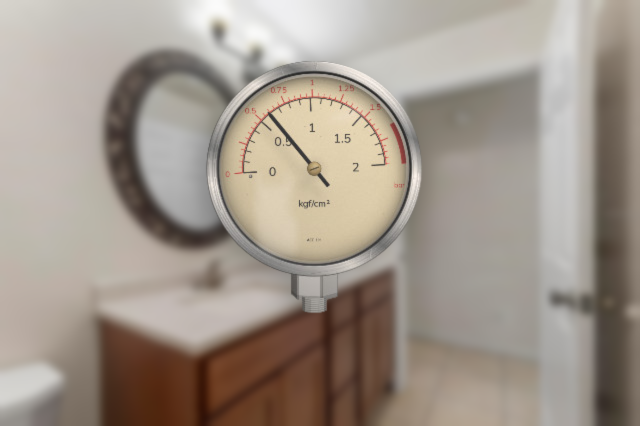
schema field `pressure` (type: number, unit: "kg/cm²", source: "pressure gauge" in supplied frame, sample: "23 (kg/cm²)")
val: 0.6 (kg/cm²)
